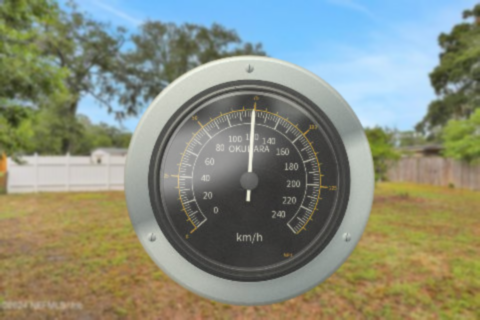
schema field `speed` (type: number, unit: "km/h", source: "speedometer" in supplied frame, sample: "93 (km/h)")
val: 120 (km/h)
